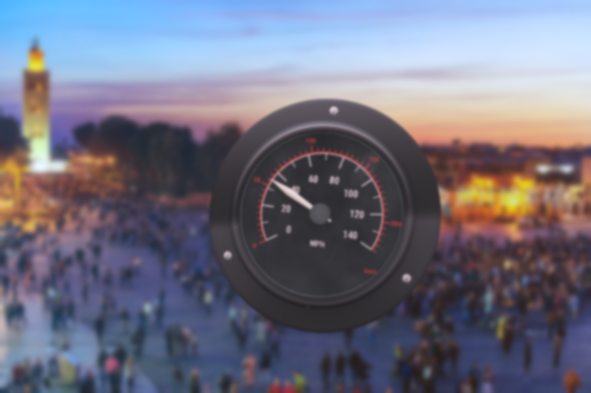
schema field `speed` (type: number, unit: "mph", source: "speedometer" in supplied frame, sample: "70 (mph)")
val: 35 (mph)
